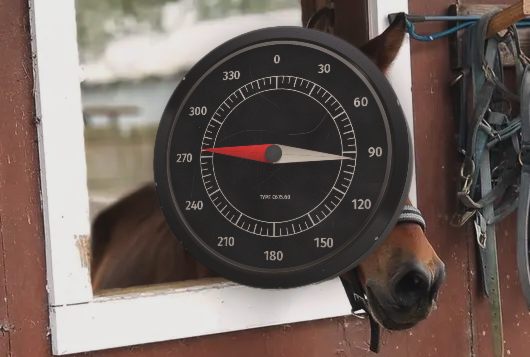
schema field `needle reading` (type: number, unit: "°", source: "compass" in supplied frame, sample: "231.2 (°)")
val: 275 (°)
